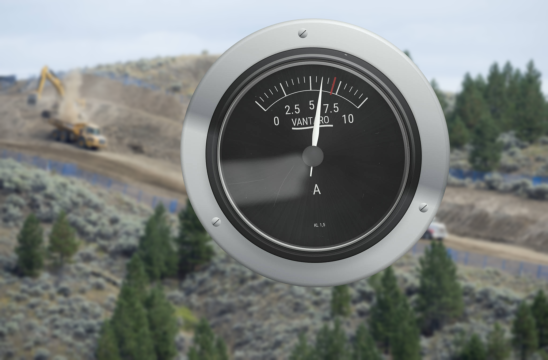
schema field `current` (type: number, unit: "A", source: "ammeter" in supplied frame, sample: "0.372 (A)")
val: 6 (A)
